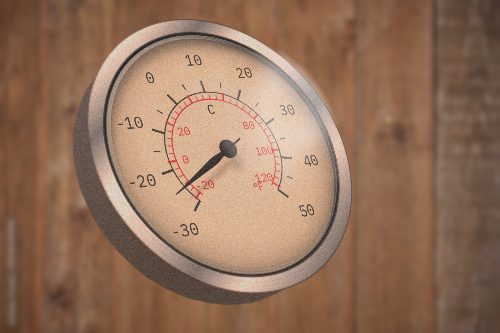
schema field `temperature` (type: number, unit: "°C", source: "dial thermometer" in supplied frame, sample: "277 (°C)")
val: -25 (°C)
